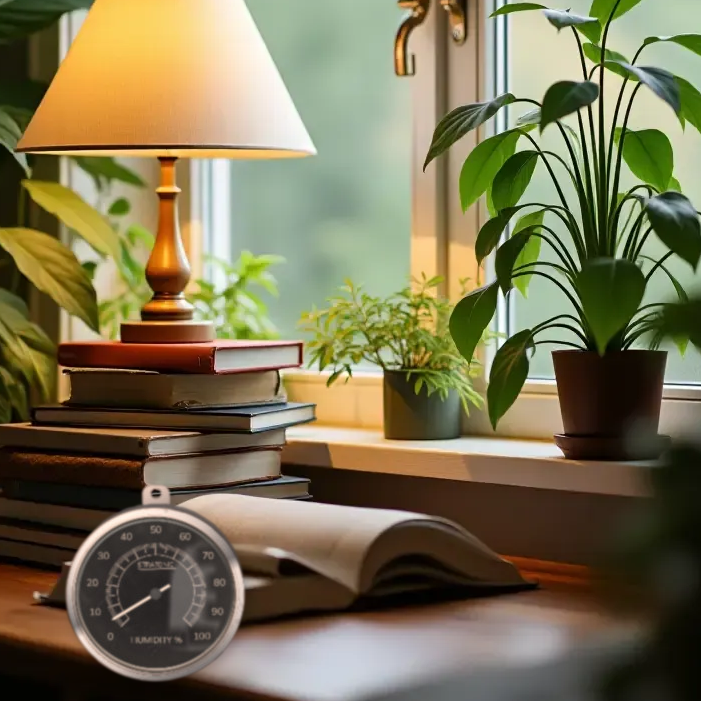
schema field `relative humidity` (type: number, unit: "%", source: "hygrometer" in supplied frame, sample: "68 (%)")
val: 5 (%)
